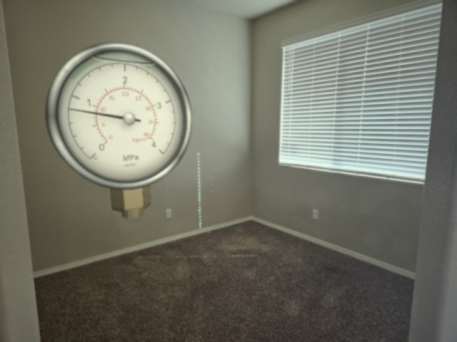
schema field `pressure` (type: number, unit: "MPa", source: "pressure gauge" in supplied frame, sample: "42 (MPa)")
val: 0.8 (MPa)
